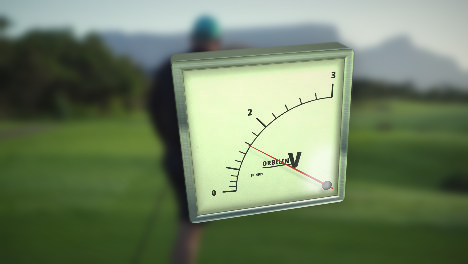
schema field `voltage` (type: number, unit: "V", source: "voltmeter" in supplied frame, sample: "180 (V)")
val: 1.6 (V)
